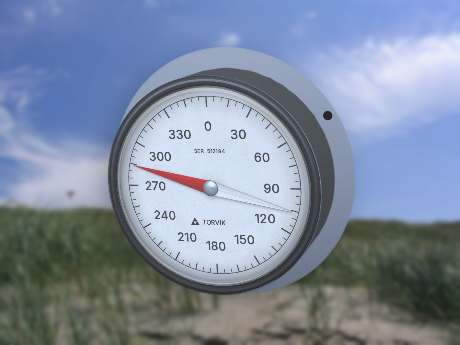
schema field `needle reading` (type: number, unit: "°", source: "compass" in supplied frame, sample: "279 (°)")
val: 285 (°)
